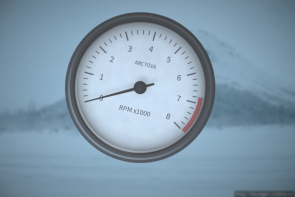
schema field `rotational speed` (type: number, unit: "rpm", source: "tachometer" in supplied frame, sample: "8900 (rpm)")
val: 0 (rpm)
